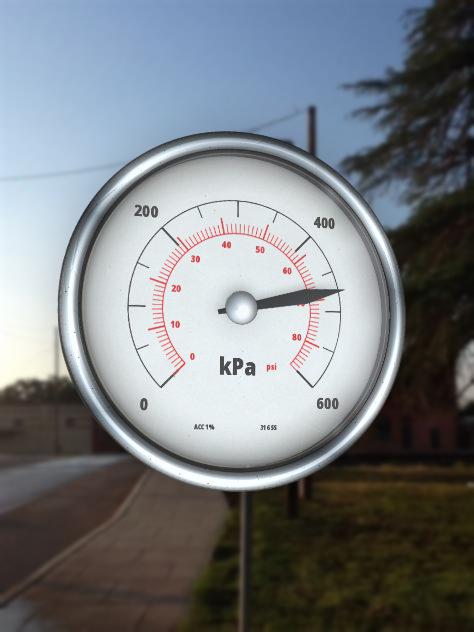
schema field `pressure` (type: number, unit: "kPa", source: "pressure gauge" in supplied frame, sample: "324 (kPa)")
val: 475 (kPa)
